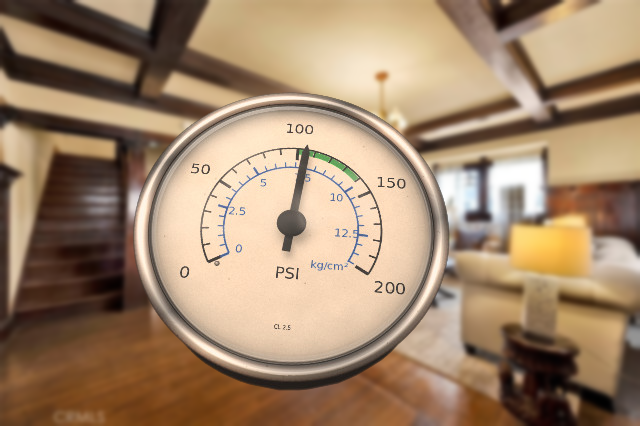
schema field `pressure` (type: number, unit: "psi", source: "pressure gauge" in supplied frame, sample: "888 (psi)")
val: 105 (psi)
